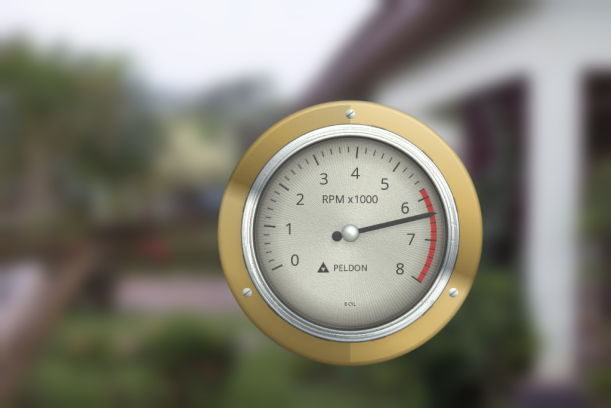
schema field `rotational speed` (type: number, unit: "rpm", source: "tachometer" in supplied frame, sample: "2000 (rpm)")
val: 6400 (rpm)
